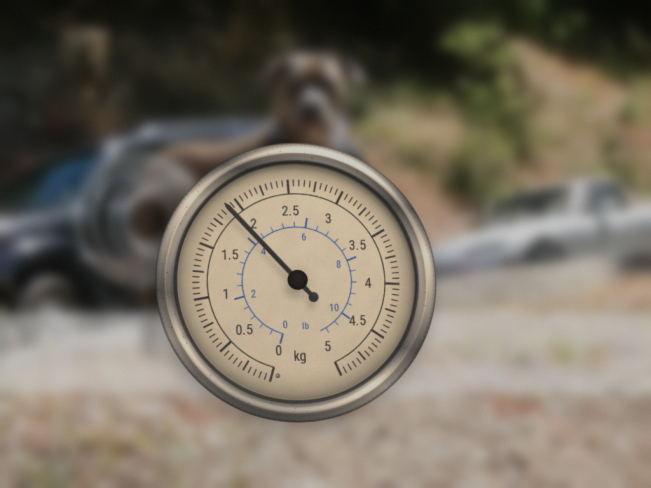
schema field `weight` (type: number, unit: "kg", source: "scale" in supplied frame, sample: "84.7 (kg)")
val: 1.9 (kg)
